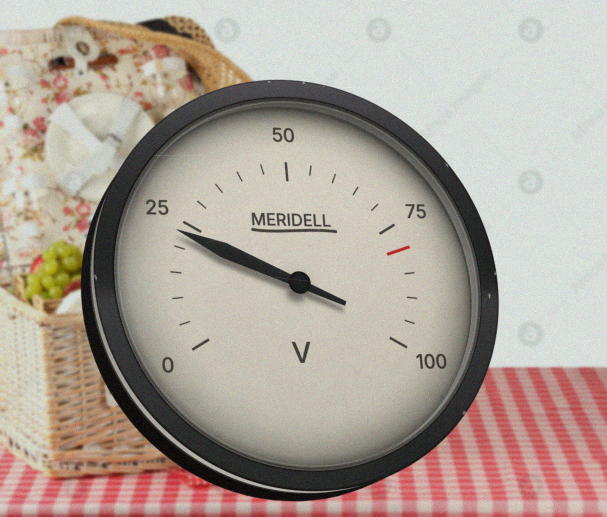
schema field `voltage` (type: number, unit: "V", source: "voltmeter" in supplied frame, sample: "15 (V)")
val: 22.5 (V)
